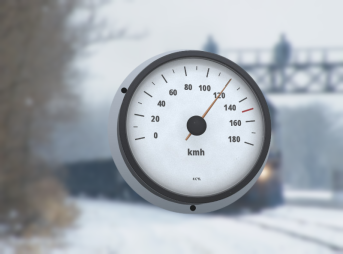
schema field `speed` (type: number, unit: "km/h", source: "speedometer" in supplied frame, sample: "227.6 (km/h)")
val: 120 (km/h)
